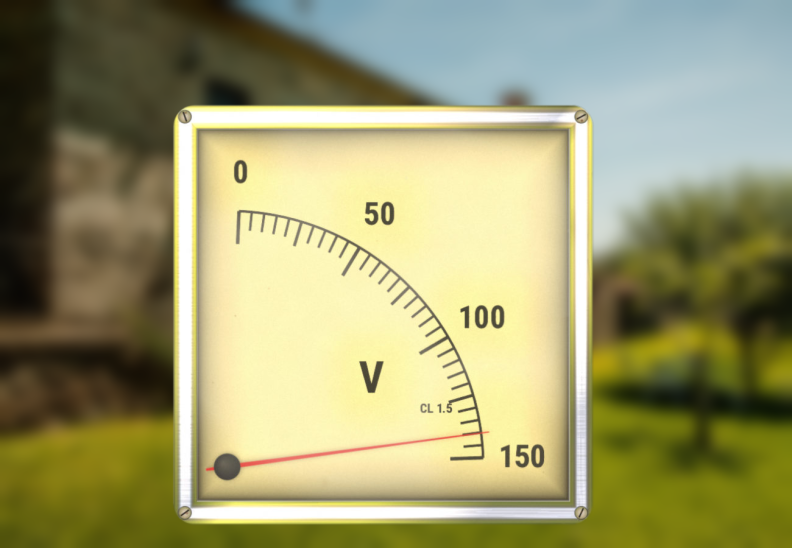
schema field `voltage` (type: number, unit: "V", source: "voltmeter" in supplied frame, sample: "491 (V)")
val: 140 (V)
